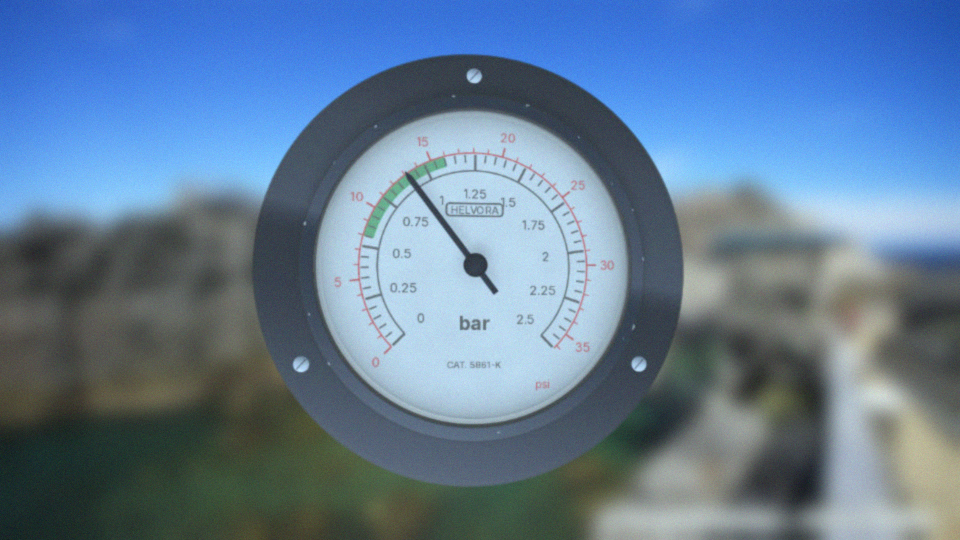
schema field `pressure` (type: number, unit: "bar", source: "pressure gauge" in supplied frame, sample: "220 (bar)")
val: 0.9 (bar)
